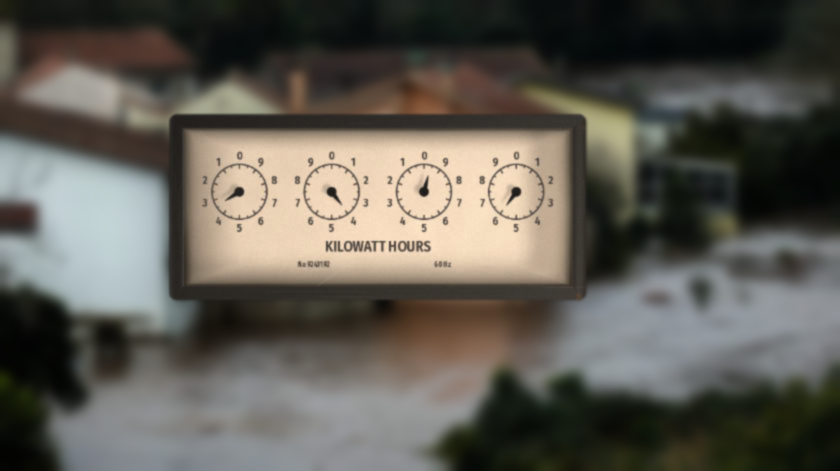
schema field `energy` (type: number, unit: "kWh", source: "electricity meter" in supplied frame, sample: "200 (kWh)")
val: 3396 (kWh)
